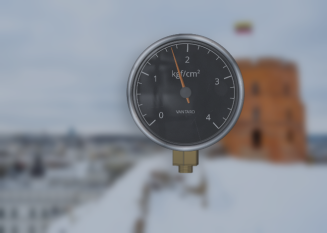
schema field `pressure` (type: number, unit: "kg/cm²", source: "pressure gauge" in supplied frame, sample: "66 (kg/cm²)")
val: 1.7 (kg/cm²)
